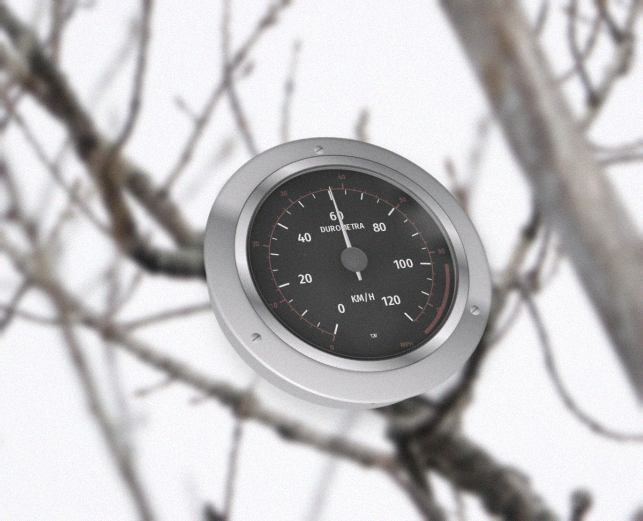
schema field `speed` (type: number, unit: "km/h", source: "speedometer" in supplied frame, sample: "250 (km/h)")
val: 60 (km/h)
